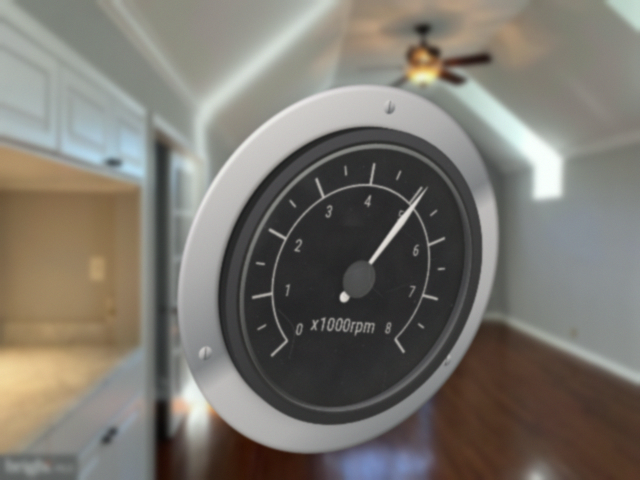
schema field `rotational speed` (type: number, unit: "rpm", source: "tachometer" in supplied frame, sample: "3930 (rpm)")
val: 5000 (rpm)
